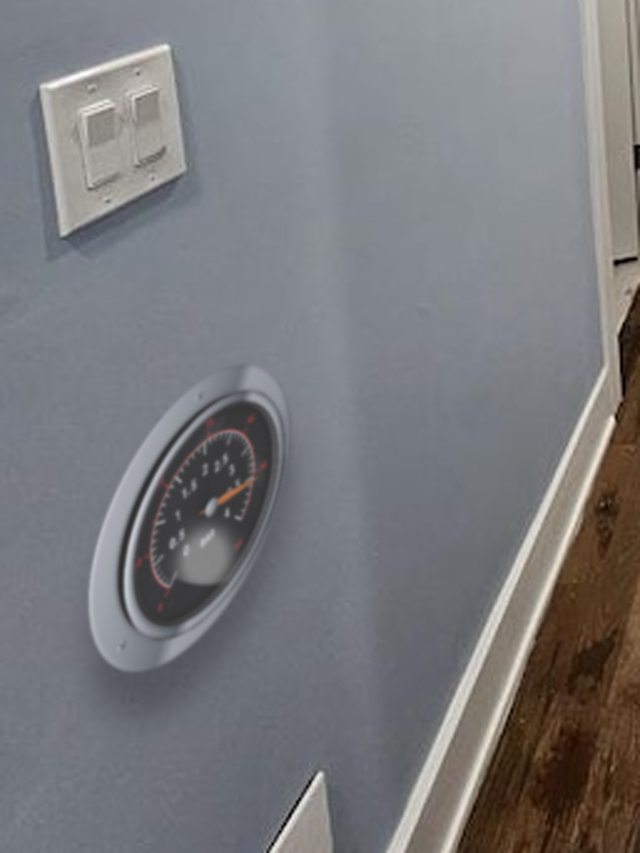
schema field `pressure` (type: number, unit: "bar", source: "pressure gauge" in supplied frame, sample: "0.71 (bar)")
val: 3.5 (bar)
